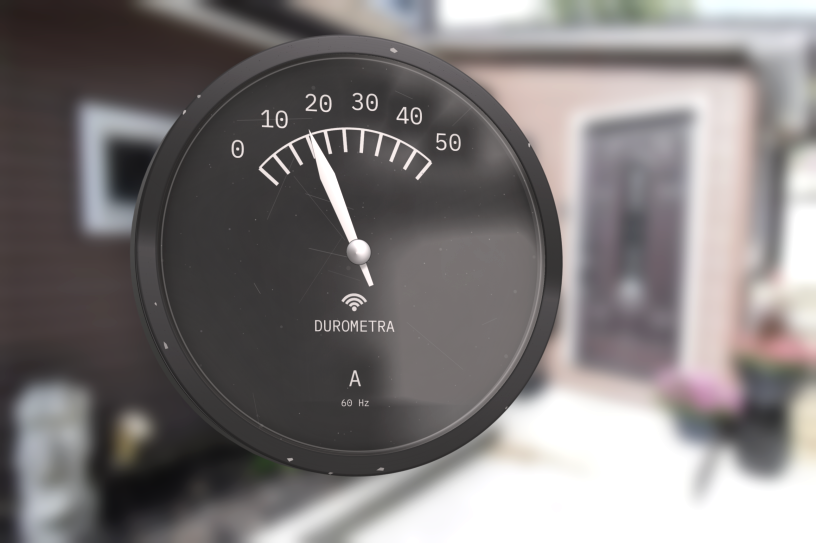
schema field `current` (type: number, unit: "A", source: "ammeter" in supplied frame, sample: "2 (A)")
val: 15 (A)
